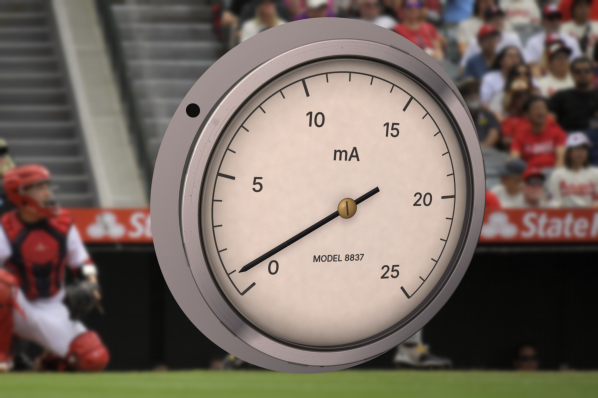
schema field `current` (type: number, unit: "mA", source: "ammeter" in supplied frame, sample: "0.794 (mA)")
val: 1 (mA)
